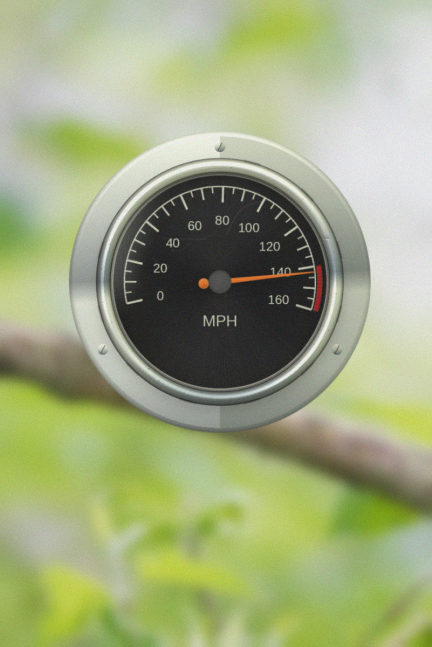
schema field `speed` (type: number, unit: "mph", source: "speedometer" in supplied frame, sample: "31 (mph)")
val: 142.5 (mph)
